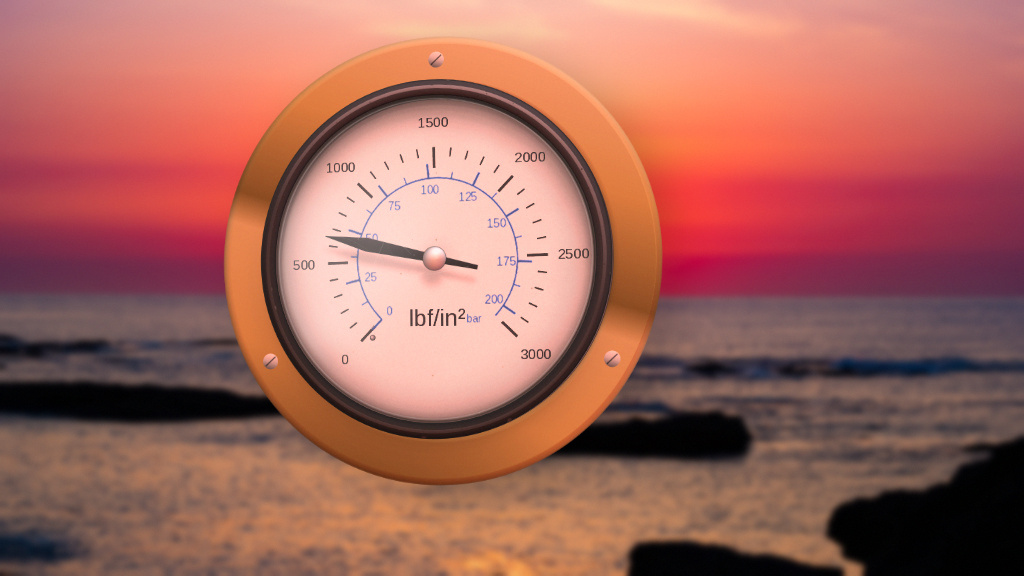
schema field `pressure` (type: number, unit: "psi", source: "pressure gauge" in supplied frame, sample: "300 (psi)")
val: 650 (psi)
